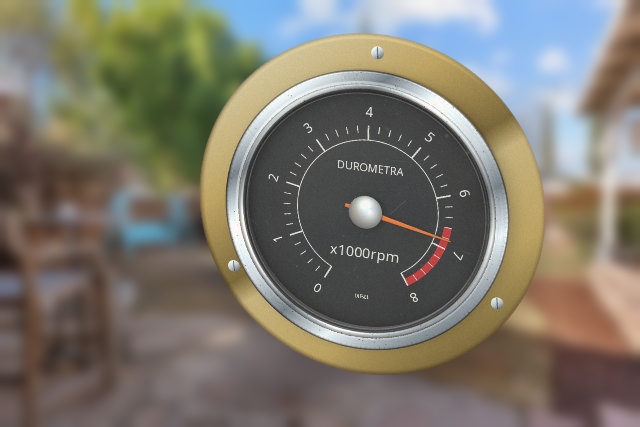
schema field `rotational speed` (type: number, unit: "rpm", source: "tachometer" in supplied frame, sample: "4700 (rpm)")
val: 6800 (rpm)
